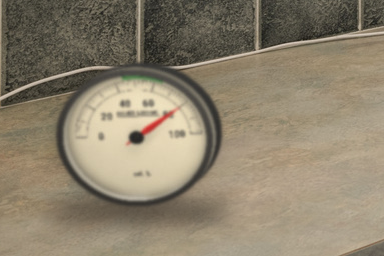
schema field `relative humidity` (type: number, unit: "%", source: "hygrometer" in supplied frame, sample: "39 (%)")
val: 80 (%)
